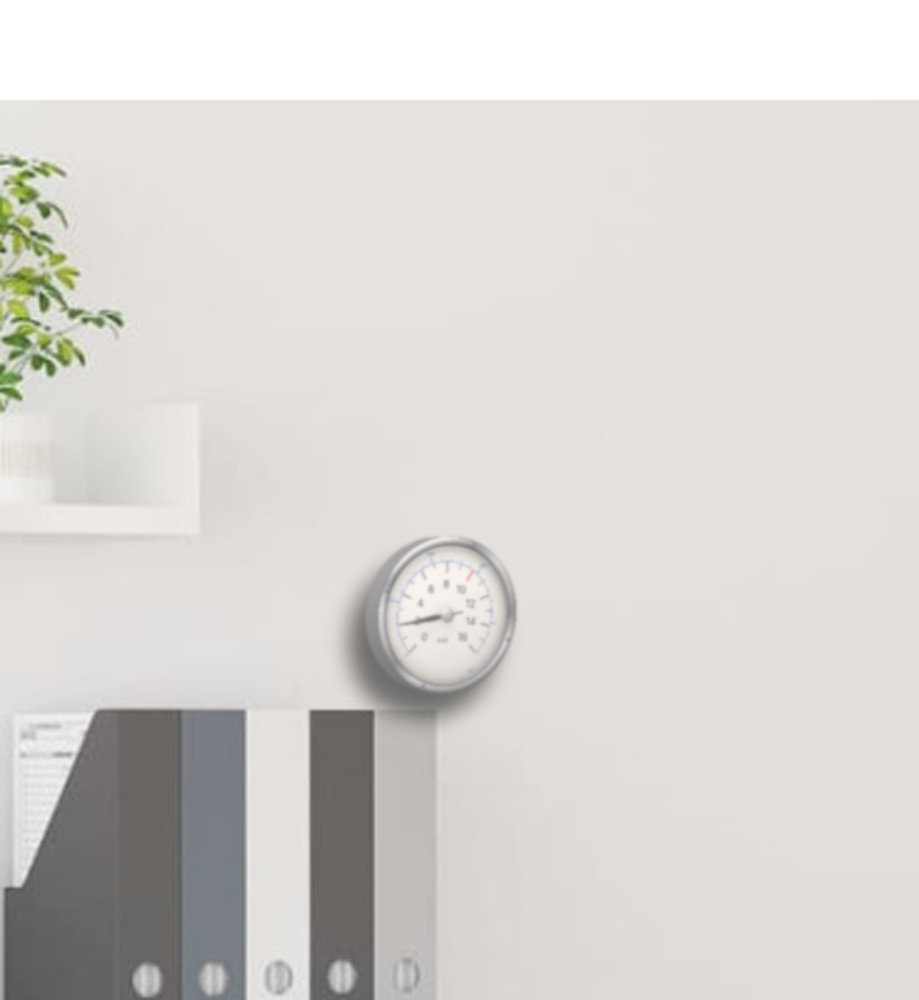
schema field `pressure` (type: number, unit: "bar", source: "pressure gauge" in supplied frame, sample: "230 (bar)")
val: 2 (bar)
